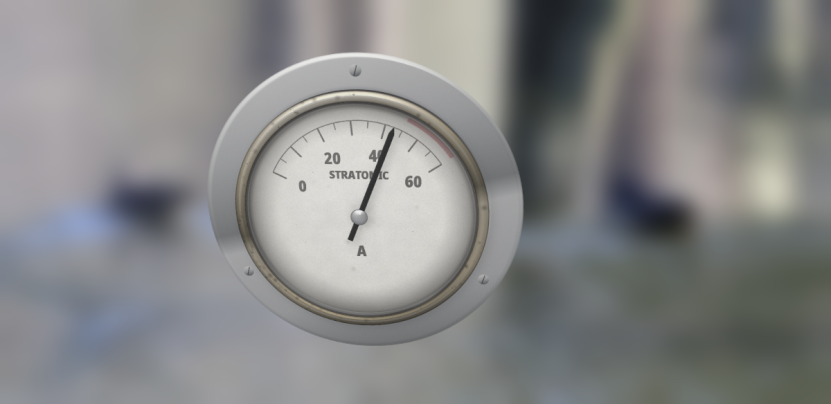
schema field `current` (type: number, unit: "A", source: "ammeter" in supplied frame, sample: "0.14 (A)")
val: 42.5 (A)
